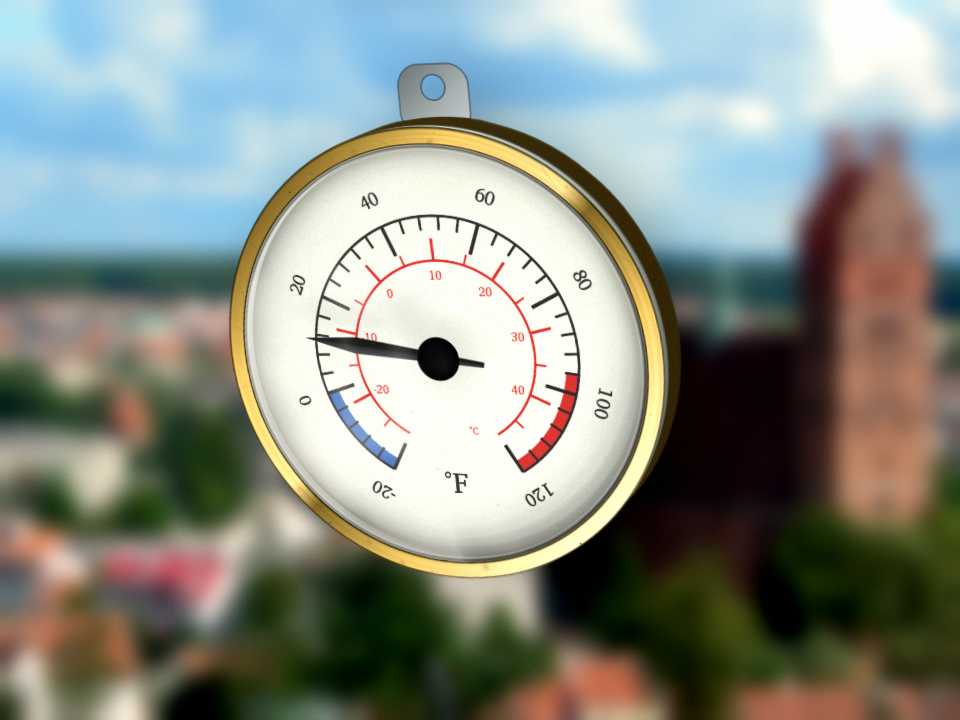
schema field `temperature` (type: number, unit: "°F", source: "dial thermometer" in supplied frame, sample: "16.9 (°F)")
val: 12 (°F)
